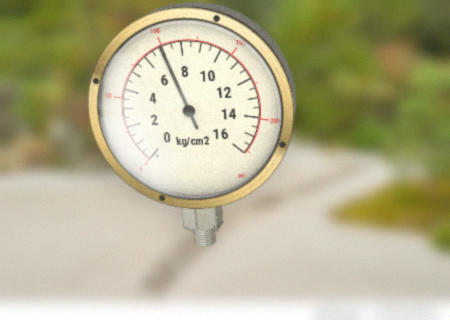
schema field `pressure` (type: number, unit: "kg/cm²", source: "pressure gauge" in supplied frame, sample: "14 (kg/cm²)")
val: 7 (kg/cm²)
